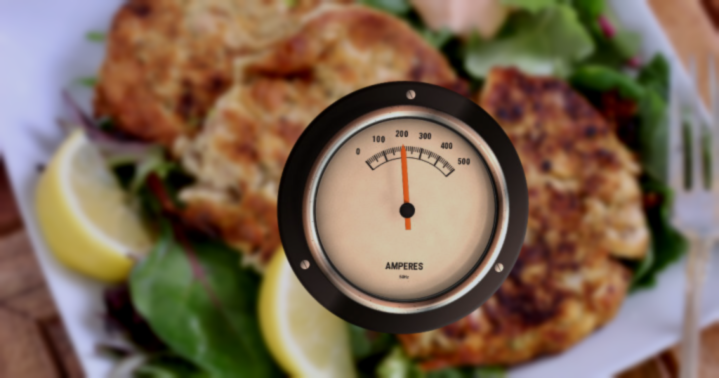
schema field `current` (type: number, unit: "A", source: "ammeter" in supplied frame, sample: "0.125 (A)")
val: 200 (A)
